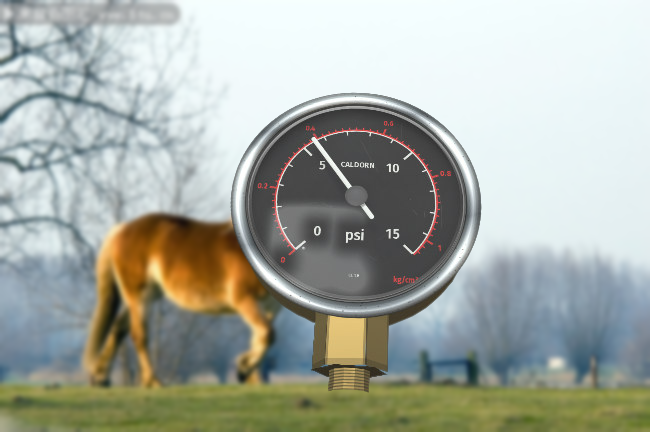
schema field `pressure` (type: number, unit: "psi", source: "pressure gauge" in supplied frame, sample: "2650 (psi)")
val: 5.5 (psi)
